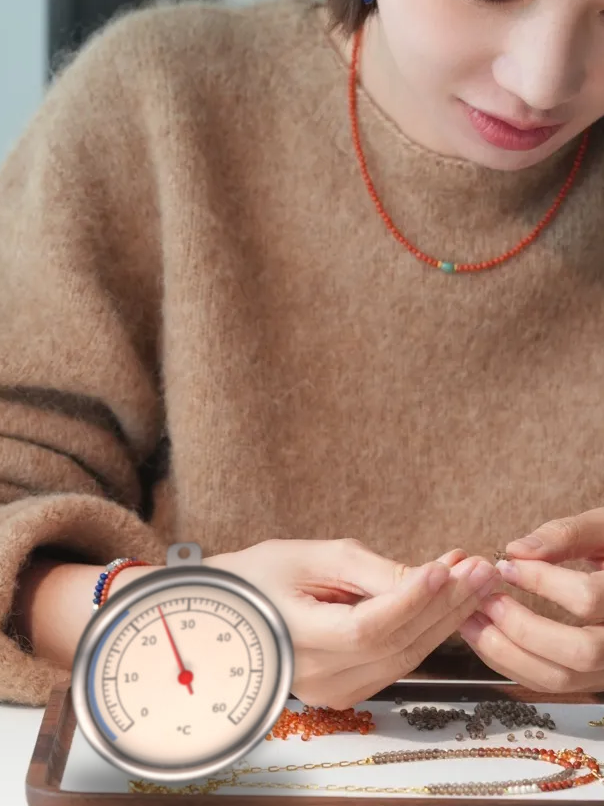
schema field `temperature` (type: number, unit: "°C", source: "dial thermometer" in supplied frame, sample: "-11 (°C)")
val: 25 (°C)
